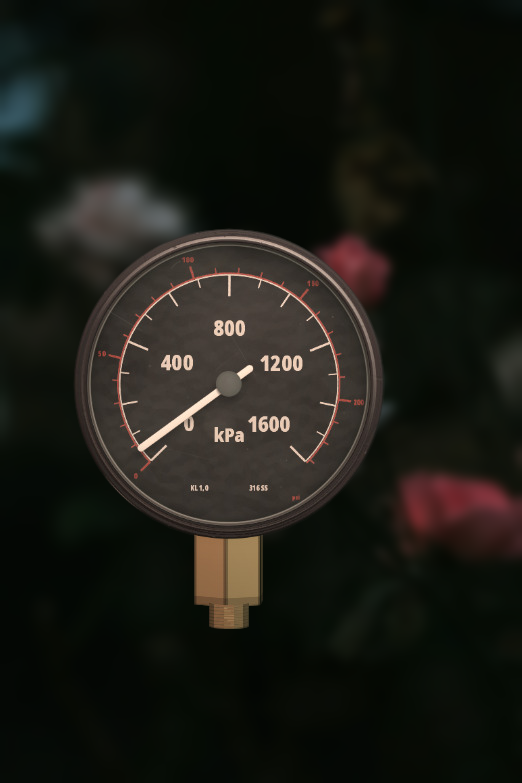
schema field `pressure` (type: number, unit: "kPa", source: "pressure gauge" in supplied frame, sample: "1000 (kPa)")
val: 50 (kPa)
